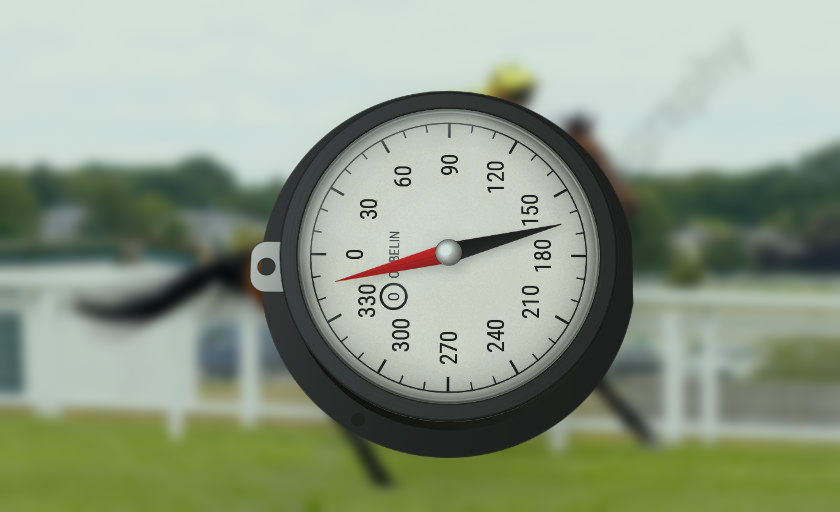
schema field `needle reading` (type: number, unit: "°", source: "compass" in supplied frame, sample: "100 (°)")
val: 345 (°)
